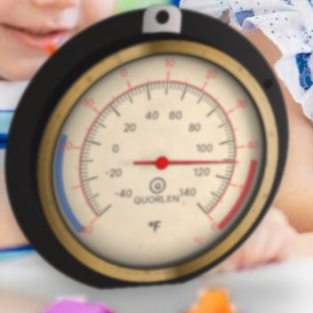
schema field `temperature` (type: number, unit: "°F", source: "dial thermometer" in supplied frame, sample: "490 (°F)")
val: 110 (°F)
